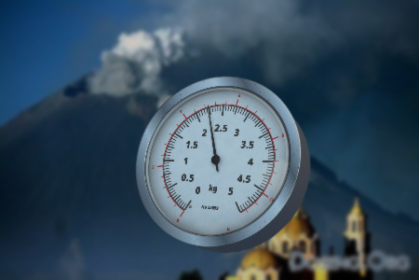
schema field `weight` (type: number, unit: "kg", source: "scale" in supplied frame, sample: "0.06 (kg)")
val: 2.25 (kg)
